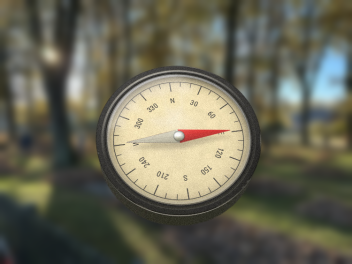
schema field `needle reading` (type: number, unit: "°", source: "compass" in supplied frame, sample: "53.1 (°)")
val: 90 (°)
